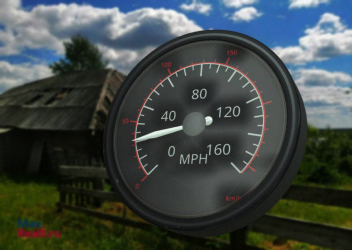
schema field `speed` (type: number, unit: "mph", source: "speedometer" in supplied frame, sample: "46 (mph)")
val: 20 (mph)
